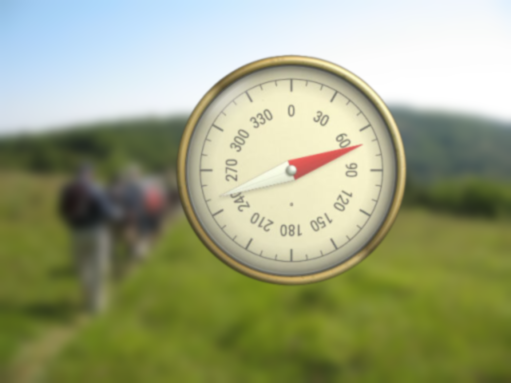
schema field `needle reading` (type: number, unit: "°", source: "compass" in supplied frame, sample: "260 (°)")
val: 70 (°)
